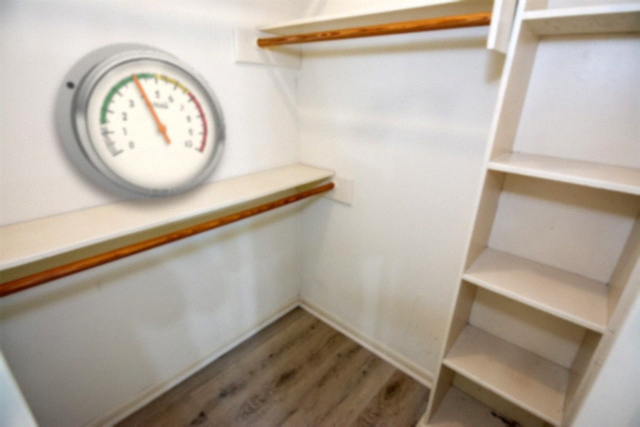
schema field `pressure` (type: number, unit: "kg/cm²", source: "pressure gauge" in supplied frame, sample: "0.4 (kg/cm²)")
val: 4 (kg/cm²)
